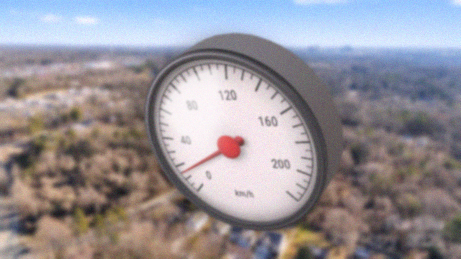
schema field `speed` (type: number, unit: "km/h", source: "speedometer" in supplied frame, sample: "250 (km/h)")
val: 15 (km/h)
